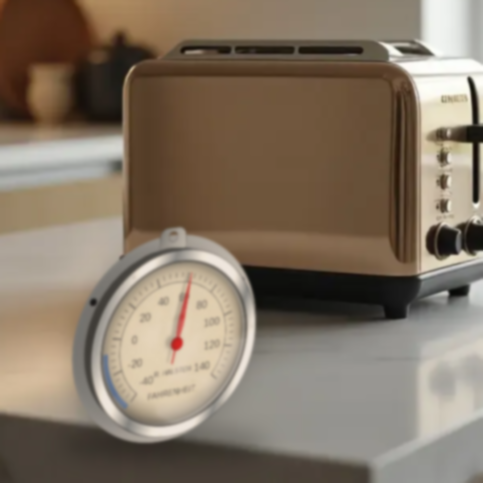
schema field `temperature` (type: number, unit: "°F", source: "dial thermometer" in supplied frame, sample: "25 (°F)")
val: 60 (°F)
